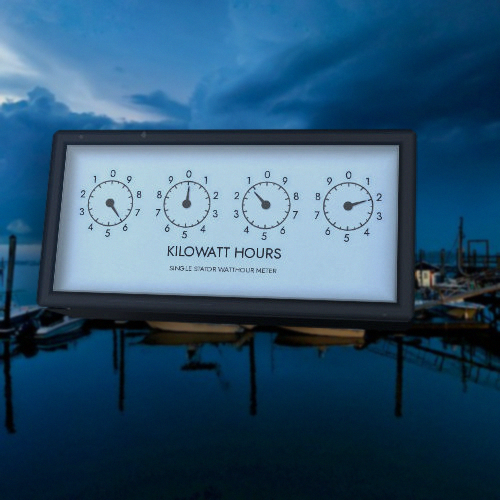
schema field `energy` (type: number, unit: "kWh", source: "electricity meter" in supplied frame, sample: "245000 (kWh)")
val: 6012 (kWh)
